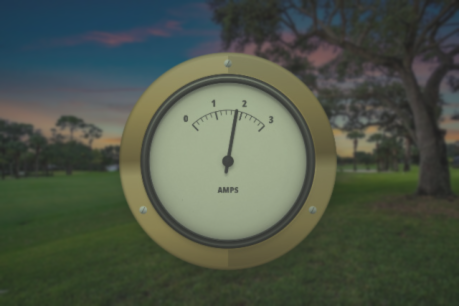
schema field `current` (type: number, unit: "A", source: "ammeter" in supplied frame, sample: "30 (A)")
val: 1.8 (A)
